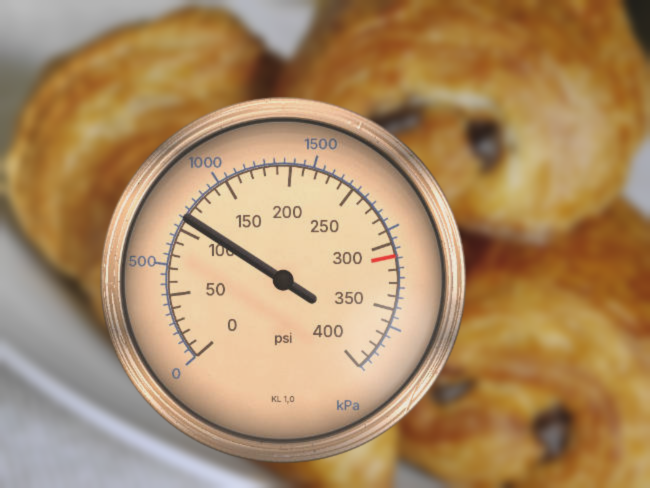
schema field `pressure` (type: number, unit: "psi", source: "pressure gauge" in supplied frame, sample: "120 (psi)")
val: 110 (psi)
